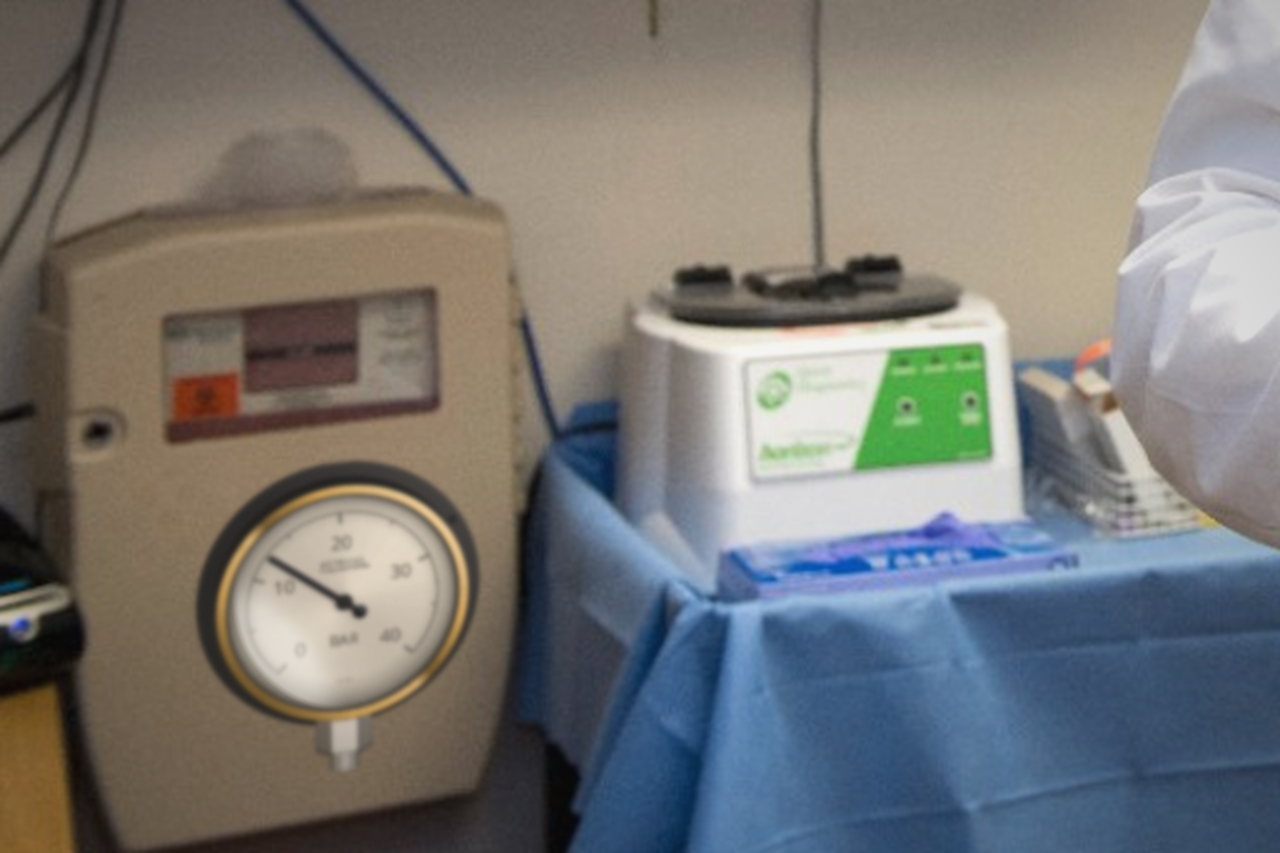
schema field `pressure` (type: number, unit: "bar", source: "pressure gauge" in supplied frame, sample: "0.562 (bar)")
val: 12.5 (bar)
